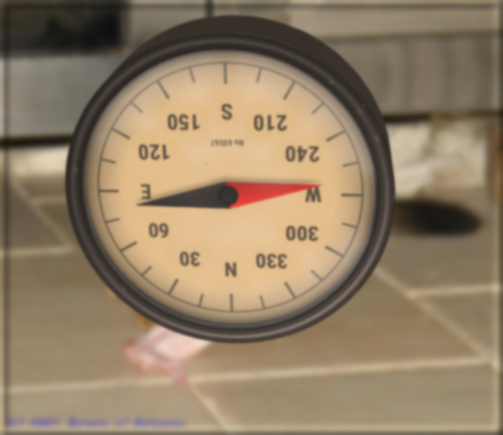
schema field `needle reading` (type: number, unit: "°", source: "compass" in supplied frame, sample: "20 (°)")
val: 262.5 (°)
